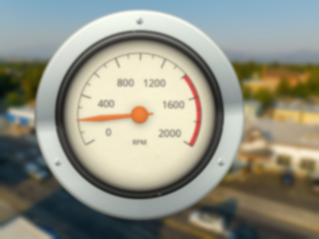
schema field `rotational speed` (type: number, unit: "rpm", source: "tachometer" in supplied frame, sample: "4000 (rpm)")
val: 200 (rpm)
